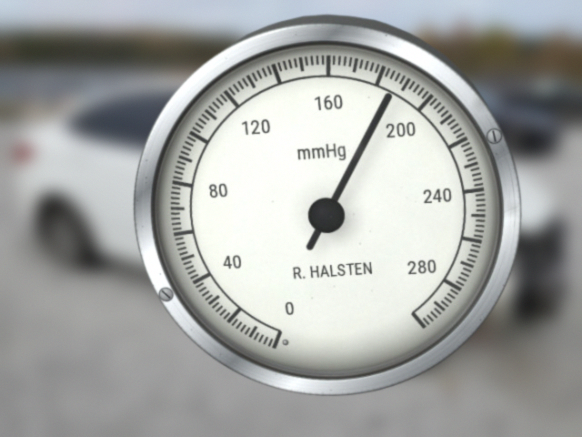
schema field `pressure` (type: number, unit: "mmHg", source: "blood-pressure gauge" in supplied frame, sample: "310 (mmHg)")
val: 186 (mmHg)
